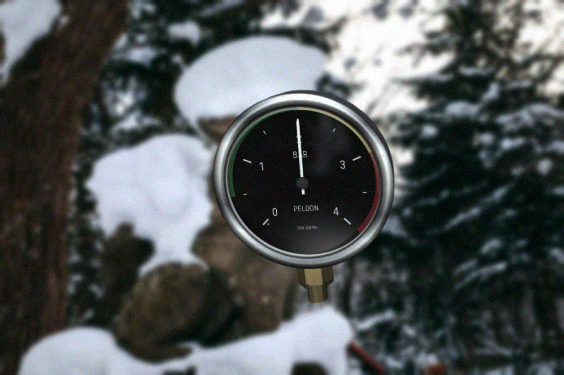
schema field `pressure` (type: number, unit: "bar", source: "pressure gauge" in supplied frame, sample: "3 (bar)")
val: 2 (bar)
